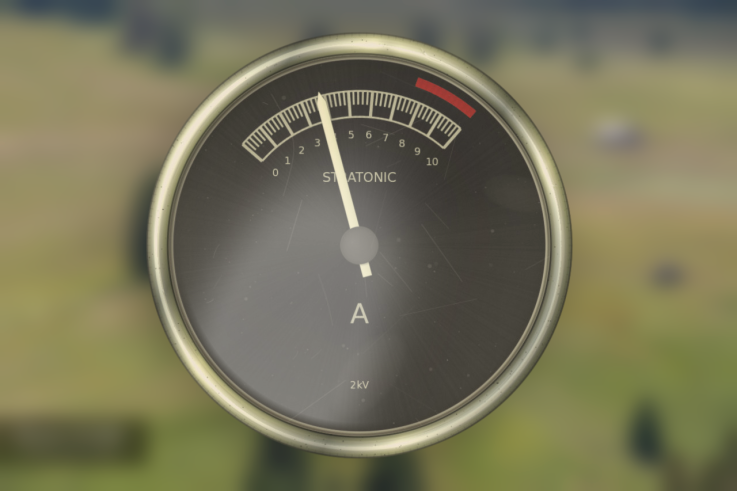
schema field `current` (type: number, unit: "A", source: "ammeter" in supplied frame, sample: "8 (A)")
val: 3.8 (A)
